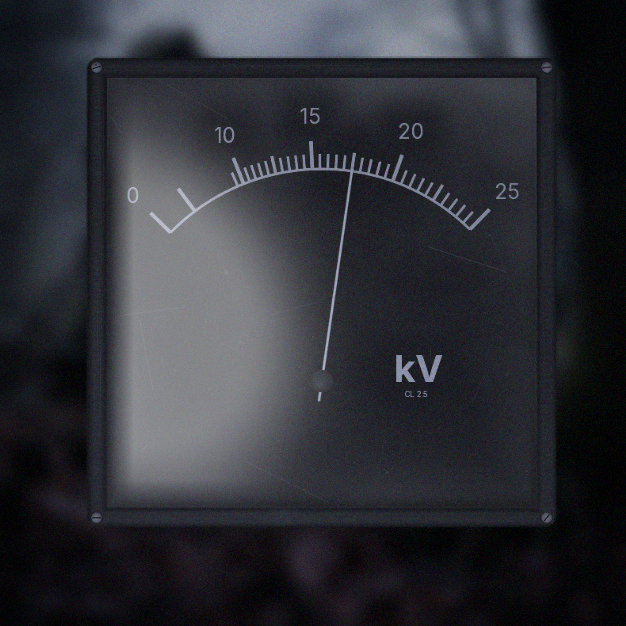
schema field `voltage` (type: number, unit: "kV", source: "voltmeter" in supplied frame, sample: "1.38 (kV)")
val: 17.5 (kV)
